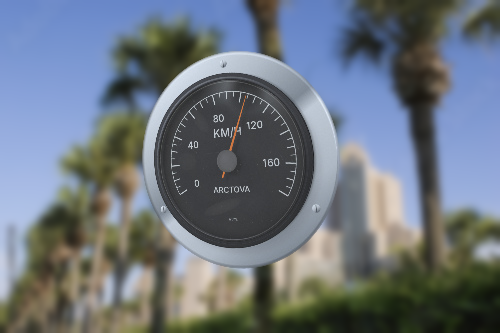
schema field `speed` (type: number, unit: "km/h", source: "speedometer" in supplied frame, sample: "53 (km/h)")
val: 105 (km/h)
